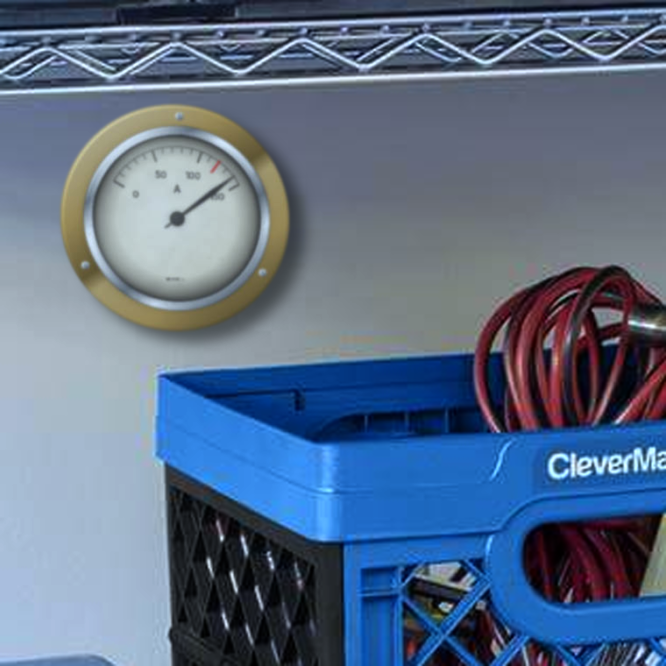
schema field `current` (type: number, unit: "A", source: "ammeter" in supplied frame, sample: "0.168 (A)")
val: 140 (A)
